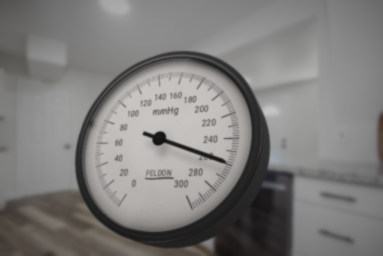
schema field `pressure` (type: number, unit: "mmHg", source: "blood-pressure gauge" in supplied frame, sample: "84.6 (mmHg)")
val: 260 (mmHg)
